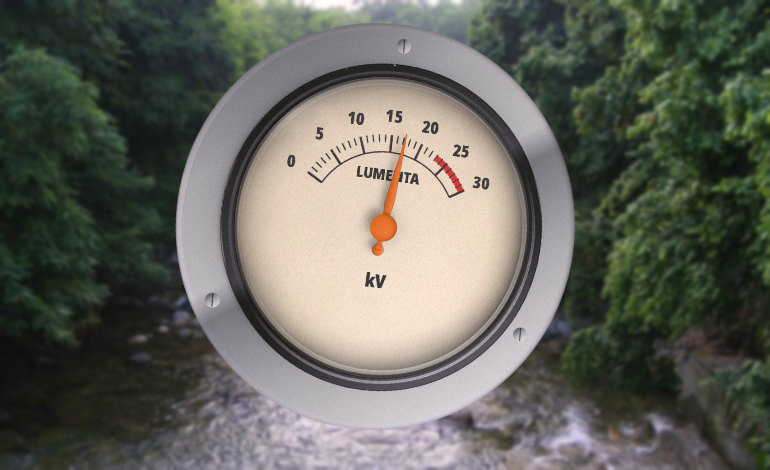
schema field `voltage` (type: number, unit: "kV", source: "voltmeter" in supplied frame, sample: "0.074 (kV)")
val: 17 (kV)
